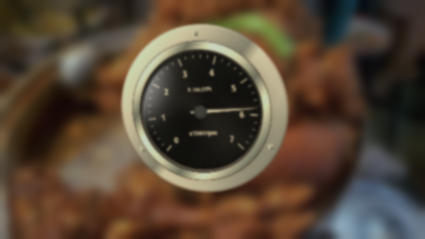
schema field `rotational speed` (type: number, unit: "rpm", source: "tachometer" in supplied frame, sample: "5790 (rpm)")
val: 5800 (rpm)
